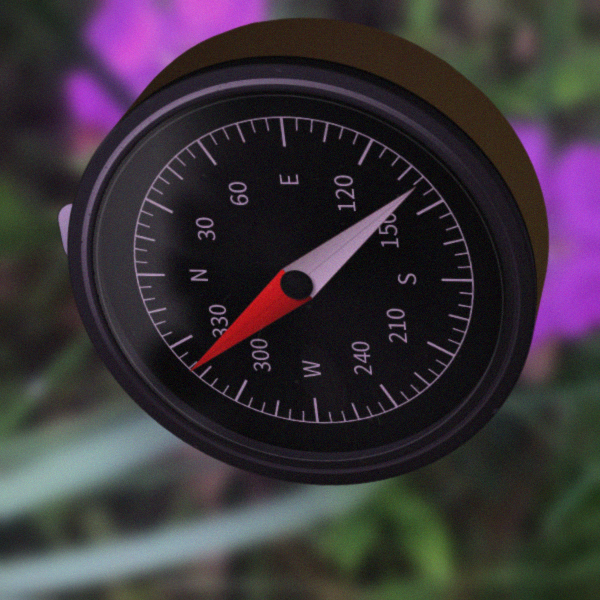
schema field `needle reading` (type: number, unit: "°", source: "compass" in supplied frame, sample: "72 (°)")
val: 320 (°)
